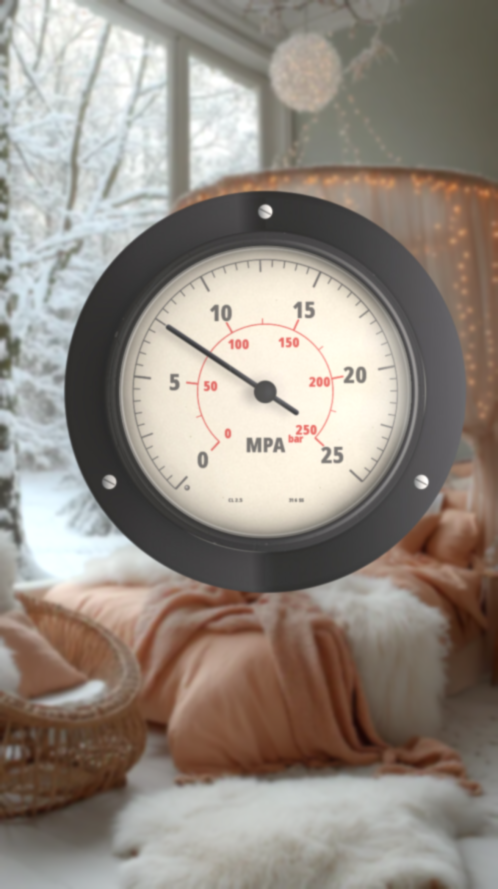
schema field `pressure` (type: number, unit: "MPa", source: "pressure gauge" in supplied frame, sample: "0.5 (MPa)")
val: 7.5 (MPa)
